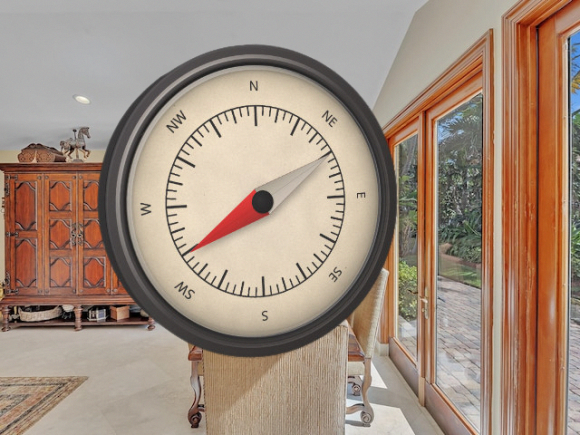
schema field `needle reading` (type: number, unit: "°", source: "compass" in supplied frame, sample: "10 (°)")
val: 240 (°)
